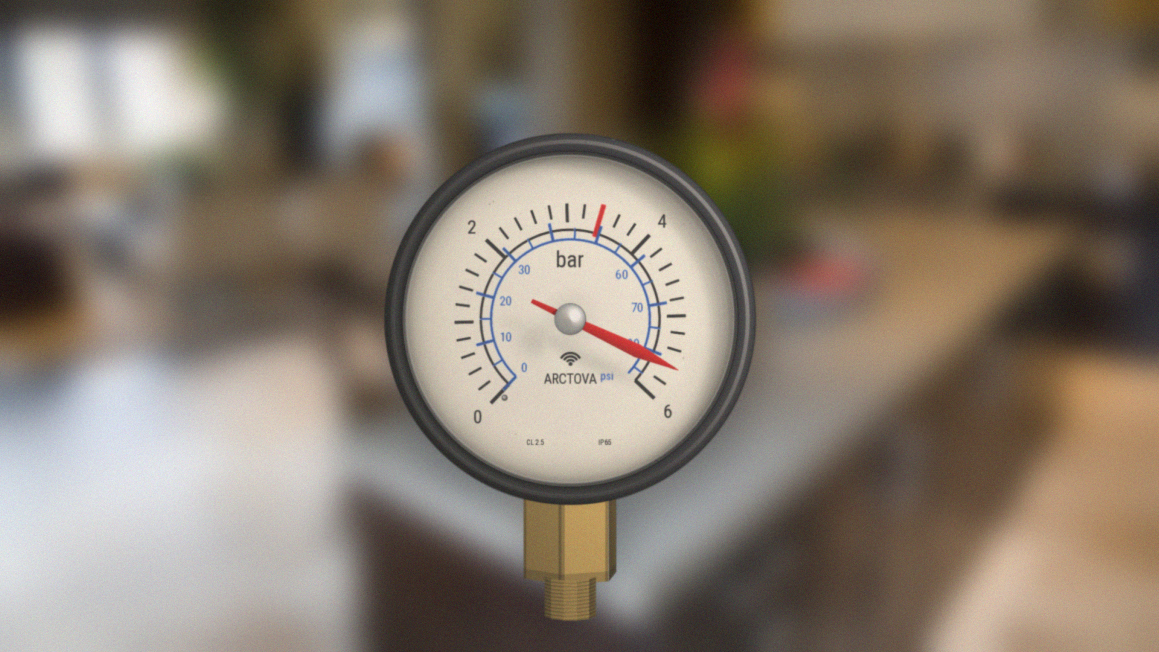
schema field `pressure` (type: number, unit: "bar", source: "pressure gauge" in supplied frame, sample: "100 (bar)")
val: 5.6 (bar)
